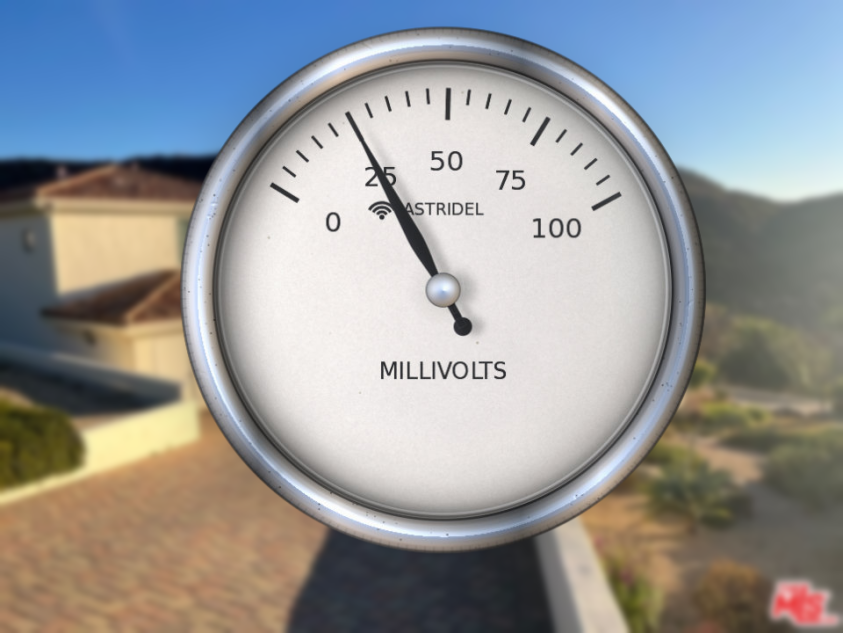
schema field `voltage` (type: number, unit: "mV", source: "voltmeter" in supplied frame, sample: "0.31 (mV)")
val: 25 (mV)
